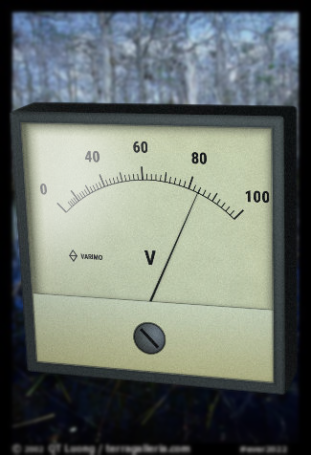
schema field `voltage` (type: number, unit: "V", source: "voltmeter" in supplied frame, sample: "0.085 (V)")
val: 84 (V)
